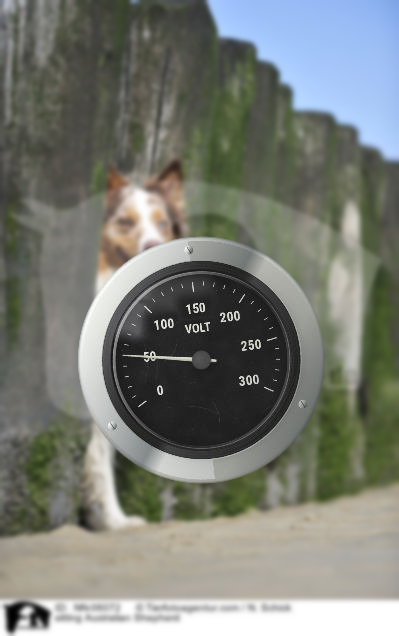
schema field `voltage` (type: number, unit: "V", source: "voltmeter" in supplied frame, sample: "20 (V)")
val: 50 (V)
